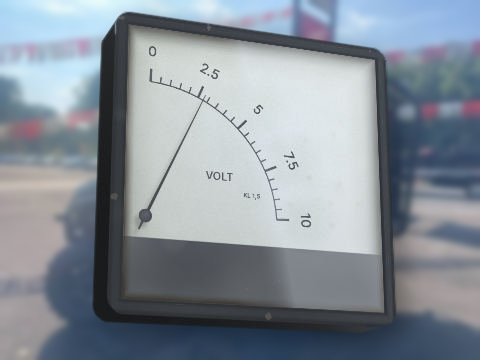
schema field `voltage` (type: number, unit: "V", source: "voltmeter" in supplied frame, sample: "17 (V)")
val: 2.75 (V)
